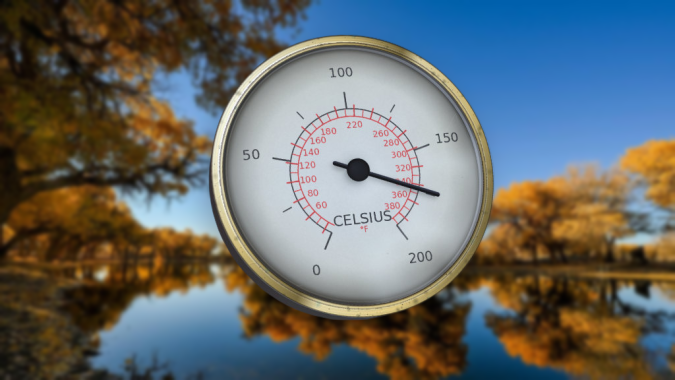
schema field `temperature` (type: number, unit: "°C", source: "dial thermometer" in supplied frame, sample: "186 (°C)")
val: 175 (°C)
